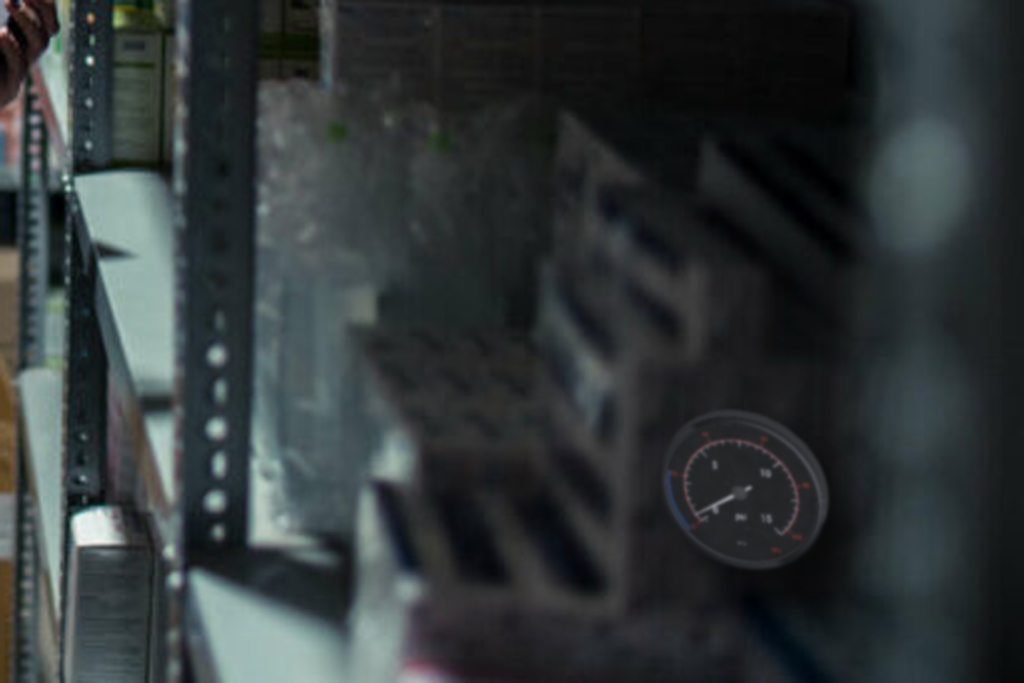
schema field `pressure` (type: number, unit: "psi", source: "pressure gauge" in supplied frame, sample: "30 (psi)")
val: 0.5 (psi)
